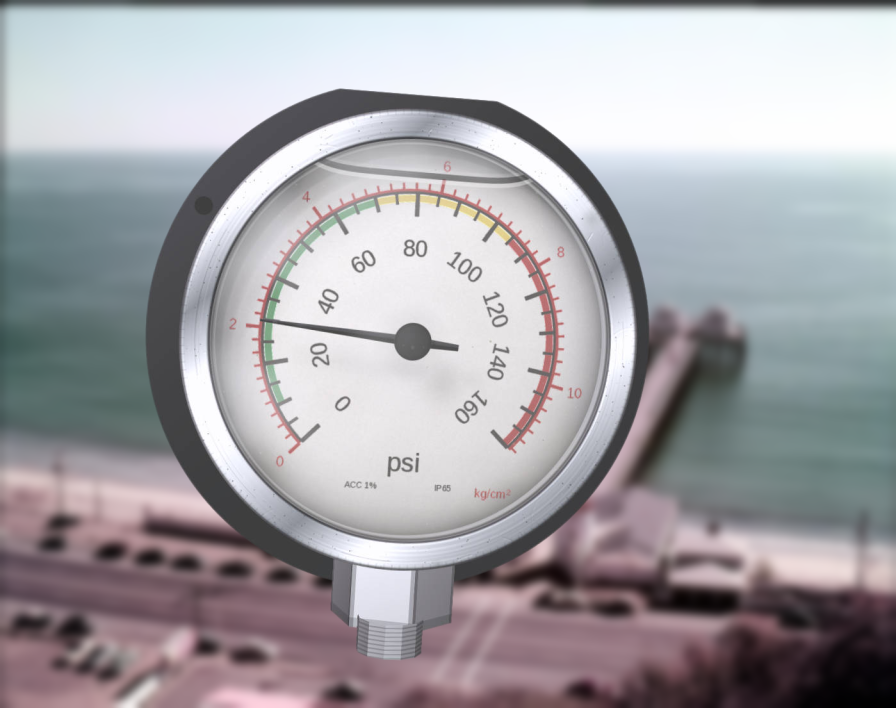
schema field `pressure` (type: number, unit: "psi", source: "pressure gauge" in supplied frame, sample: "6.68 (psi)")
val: 30 (psi)
